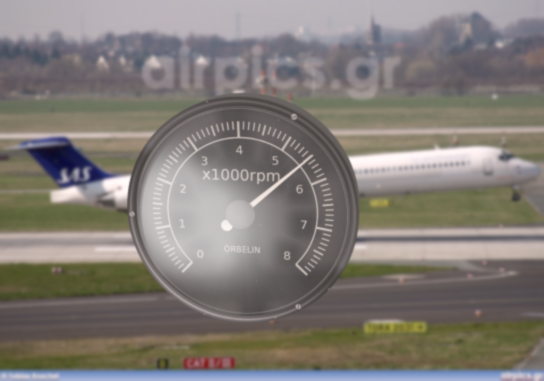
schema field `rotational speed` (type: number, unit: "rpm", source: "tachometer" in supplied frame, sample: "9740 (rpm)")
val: 5500 (rpm)
